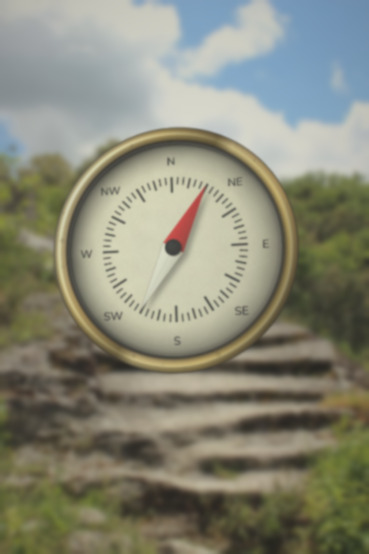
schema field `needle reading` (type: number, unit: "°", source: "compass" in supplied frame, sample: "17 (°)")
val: 30 (°)
